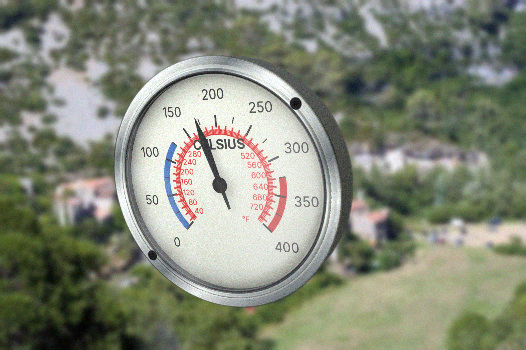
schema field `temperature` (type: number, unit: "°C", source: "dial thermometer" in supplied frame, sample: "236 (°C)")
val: 175 (°C)
